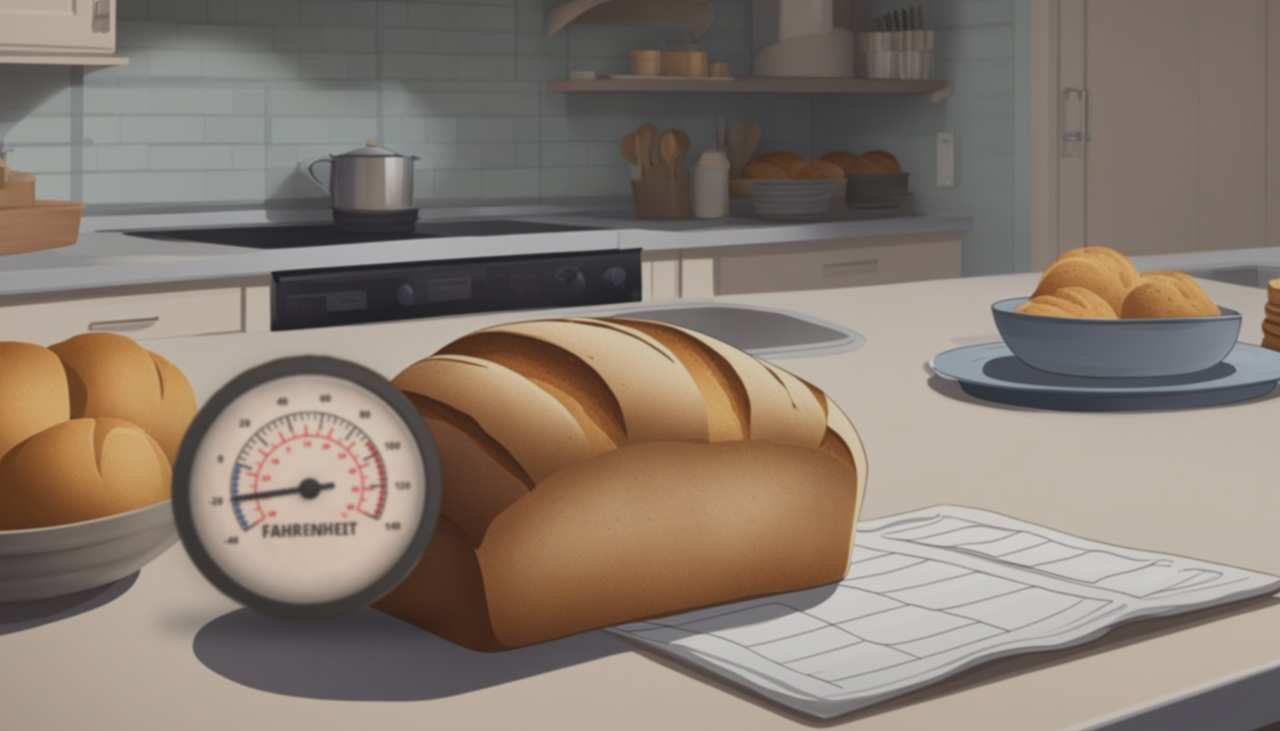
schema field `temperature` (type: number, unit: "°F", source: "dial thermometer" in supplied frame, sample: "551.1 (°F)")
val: -20 (°F)
